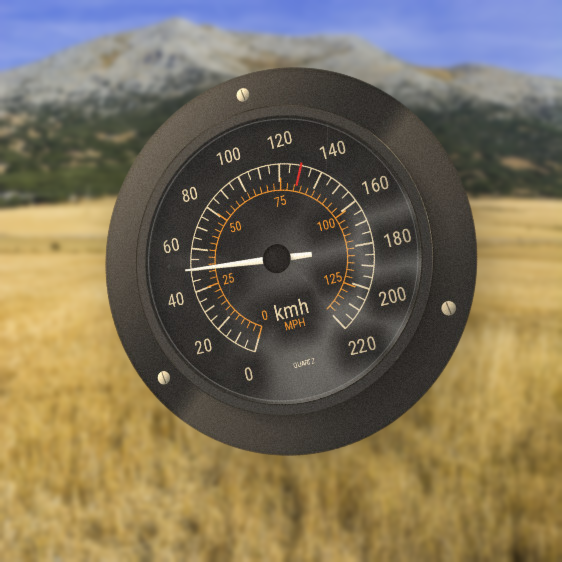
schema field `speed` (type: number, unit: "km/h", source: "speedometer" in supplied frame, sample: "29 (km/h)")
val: 50 (km/h)
